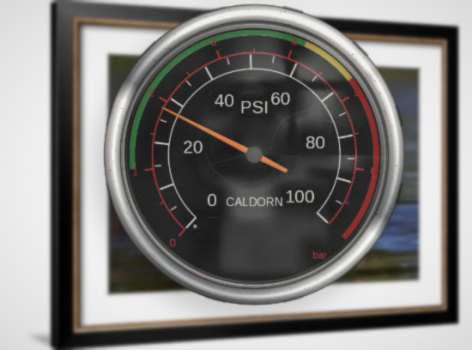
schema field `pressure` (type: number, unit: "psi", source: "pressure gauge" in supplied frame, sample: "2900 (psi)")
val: 27.5 (psi)
